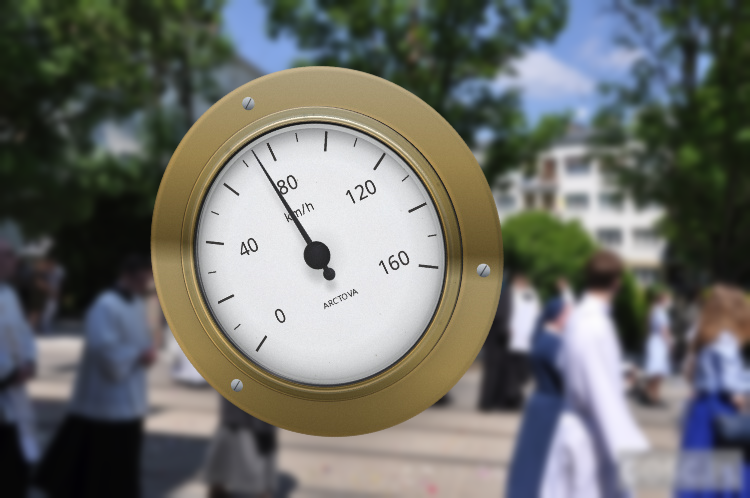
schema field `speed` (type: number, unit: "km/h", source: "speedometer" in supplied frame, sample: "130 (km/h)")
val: 75 (km/h)
